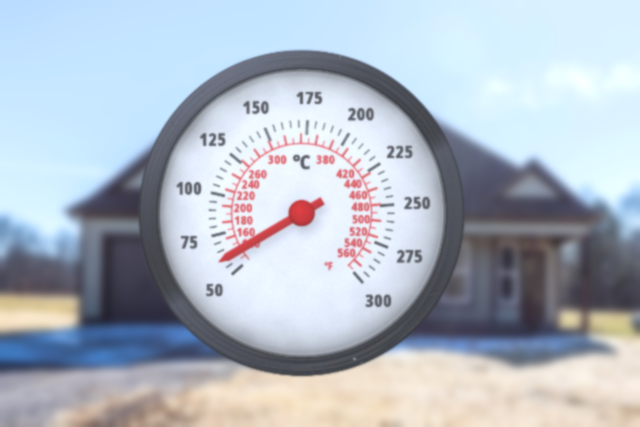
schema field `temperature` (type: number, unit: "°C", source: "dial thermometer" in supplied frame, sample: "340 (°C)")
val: 60 (°C)
